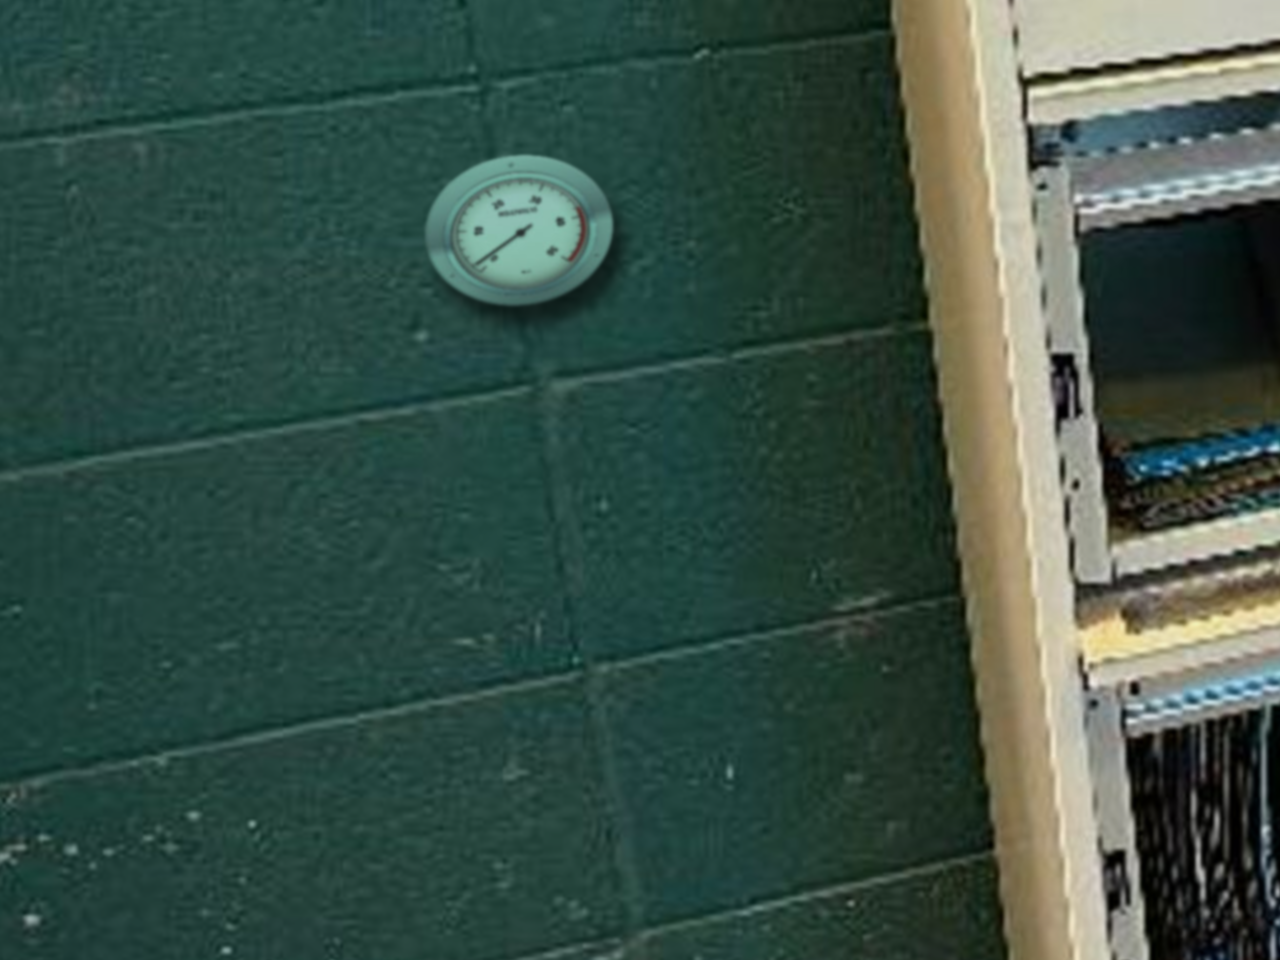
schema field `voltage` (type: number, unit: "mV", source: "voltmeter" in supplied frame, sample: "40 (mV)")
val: 2 (mV)
